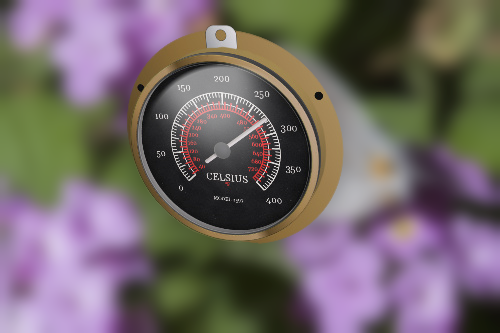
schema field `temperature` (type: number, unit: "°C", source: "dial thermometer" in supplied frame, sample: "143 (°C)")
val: 275 (°C)
